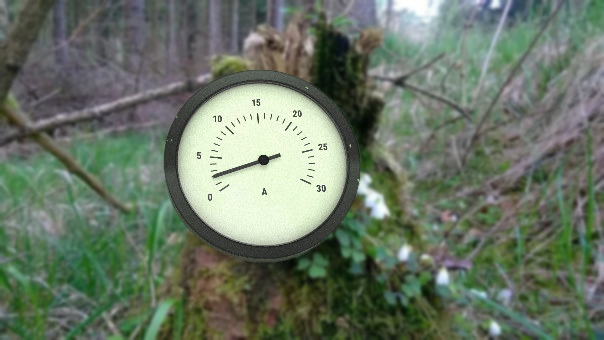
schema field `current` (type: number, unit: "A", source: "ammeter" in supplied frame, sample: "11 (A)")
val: 2 (A)
